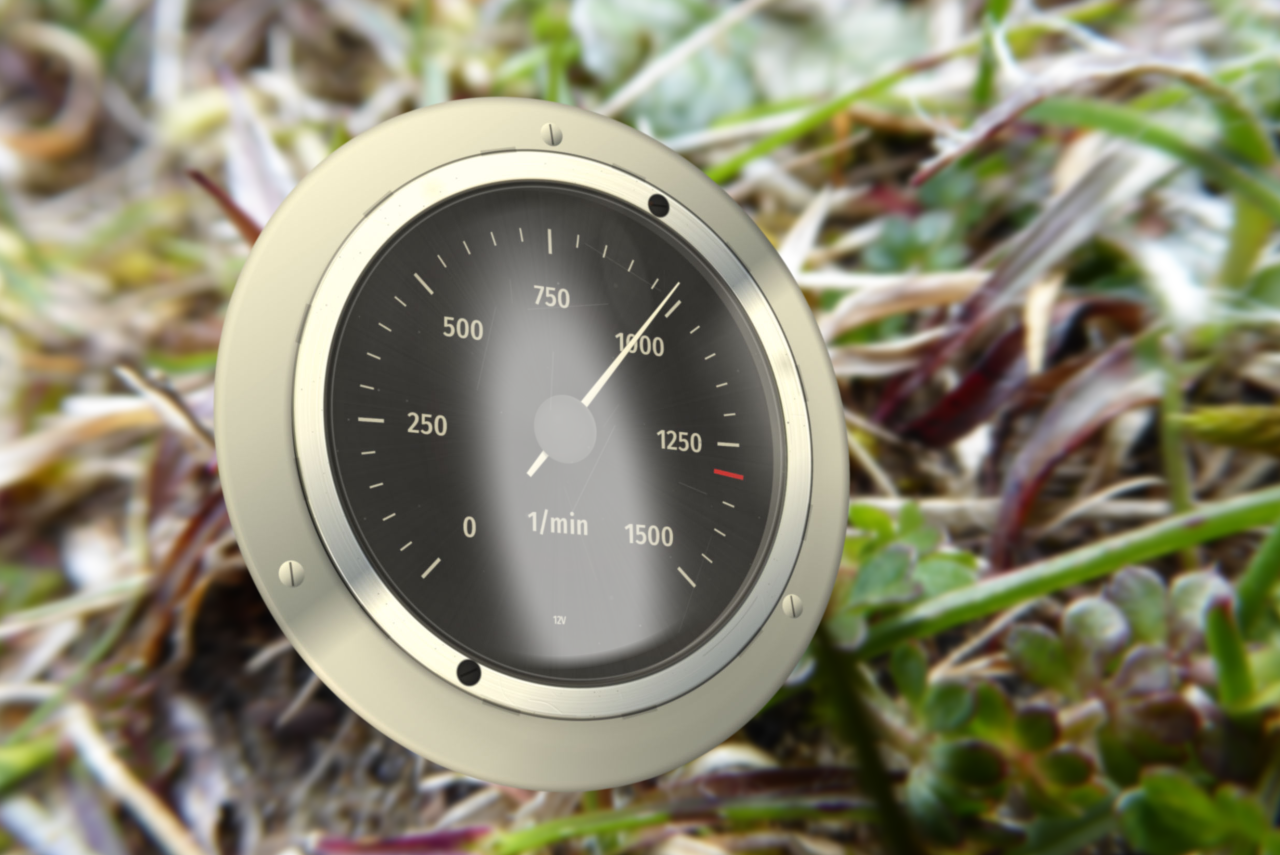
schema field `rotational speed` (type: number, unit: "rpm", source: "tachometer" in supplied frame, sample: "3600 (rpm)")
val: 975 (rpm)
